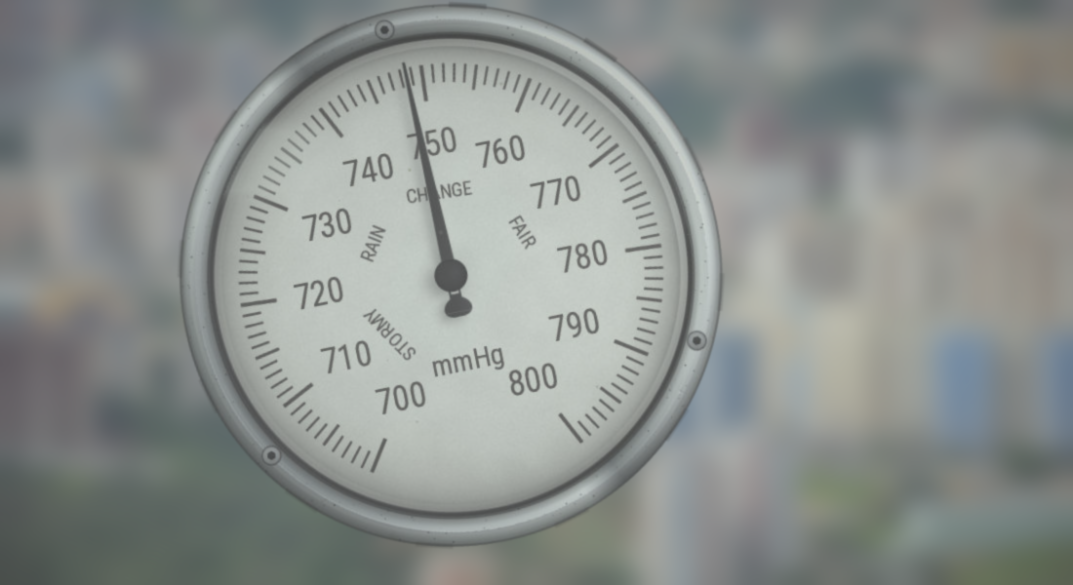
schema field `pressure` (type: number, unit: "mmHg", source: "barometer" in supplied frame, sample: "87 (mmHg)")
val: 748.5 (mmHg)
